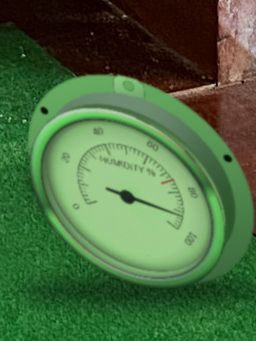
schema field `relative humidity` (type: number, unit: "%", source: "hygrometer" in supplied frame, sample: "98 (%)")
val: 90 (%)
